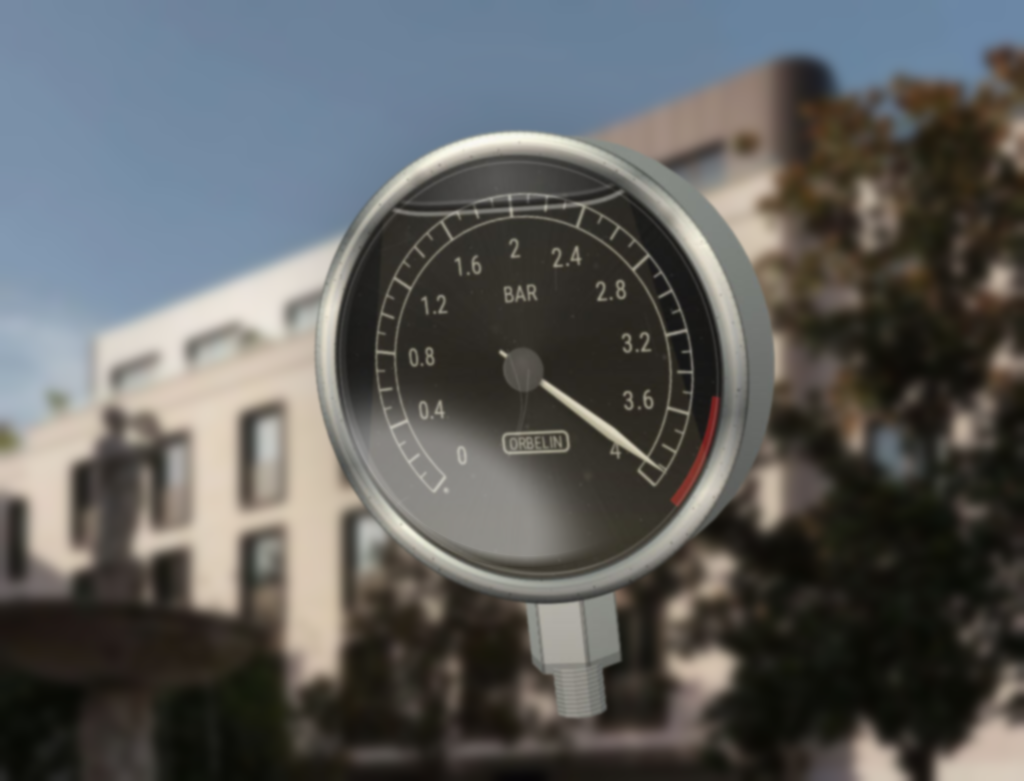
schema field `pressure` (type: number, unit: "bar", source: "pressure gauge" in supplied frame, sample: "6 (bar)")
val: 3.9 (bar)
